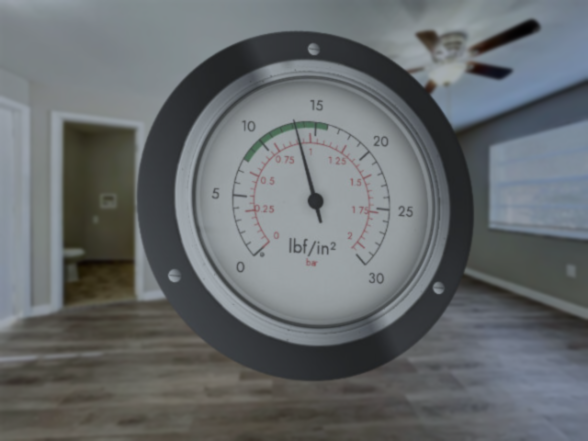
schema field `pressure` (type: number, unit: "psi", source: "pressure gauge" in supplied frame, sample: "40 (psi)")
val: 13 (psi)
